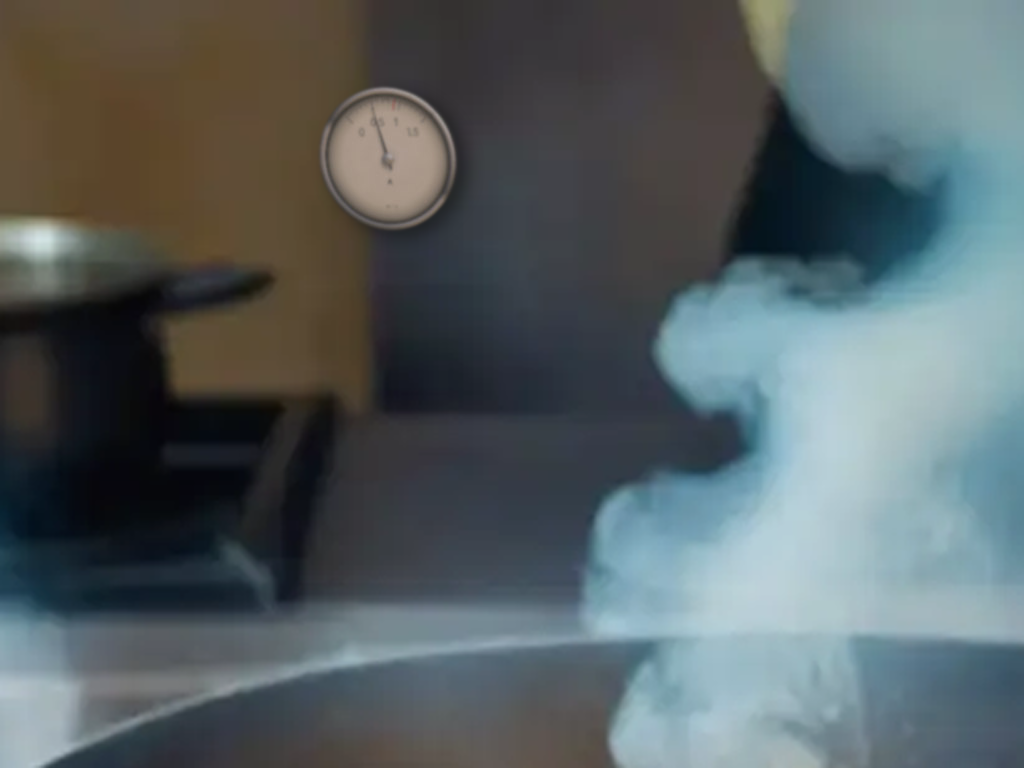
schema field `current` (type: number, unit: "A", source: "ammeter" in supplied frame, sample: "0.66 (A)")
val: 0.5 (A)
